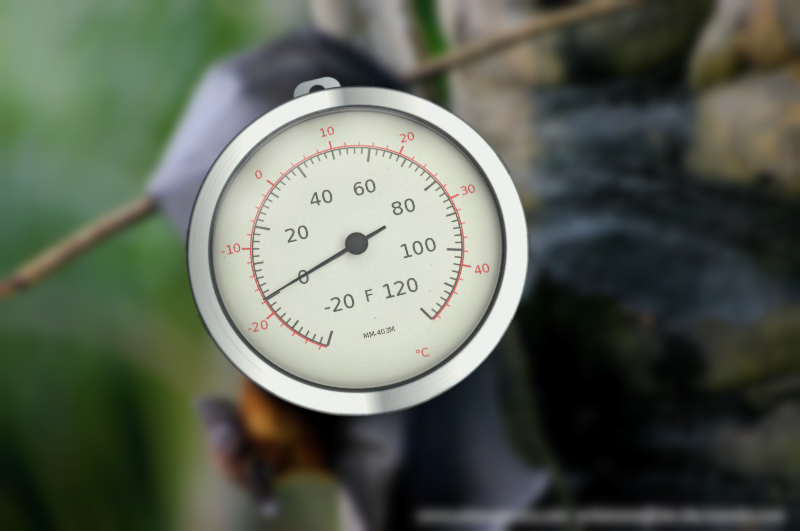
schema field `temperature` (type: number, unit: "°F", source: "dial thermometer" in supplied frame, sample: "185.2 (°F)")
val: 0 (°F)
